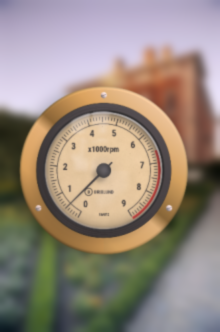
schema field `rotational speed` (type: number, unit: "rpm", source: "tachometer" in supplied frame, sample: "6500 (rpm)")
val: 500 (rpm)
